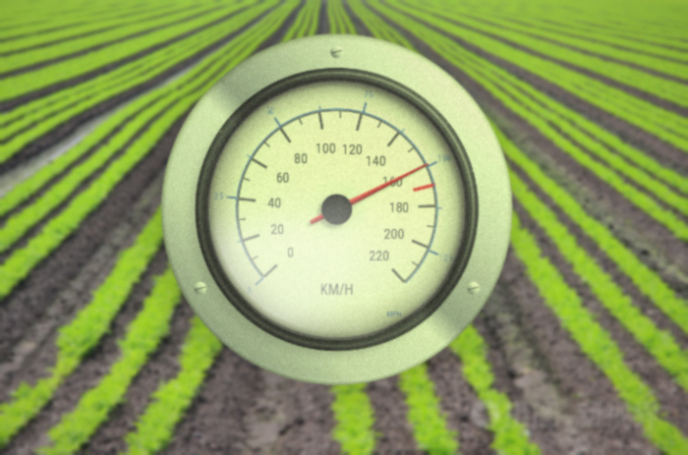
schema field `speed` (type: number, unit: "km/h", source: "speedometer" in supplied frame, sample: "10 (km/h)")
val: 160 (km/h)
